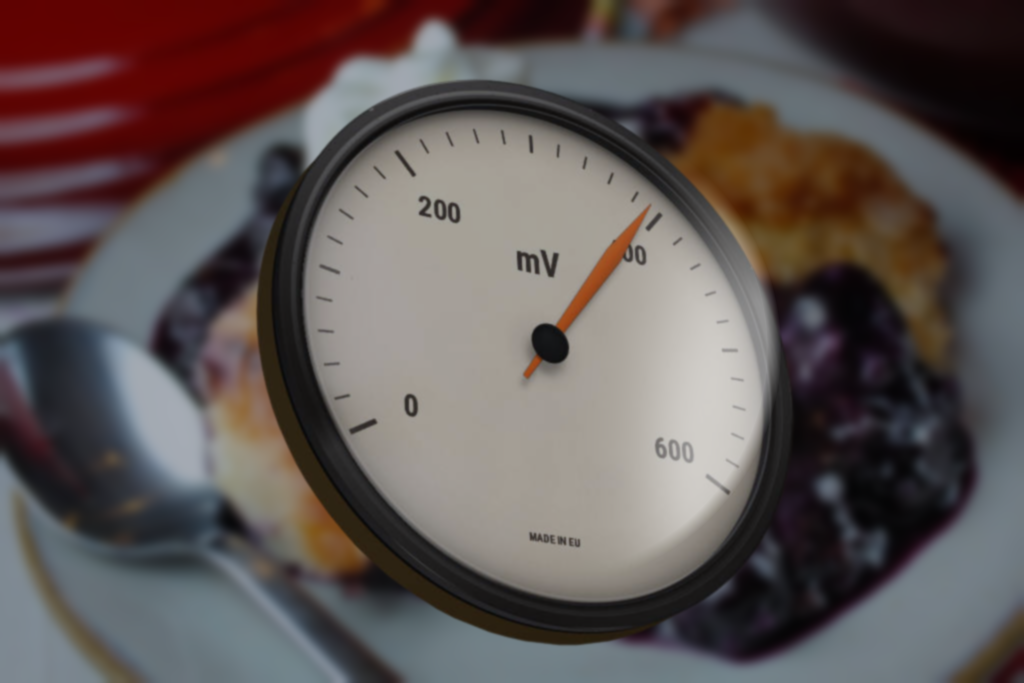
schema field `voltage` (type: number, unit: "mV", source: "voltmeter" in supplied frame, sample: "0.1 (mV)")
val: 390 (mV)
